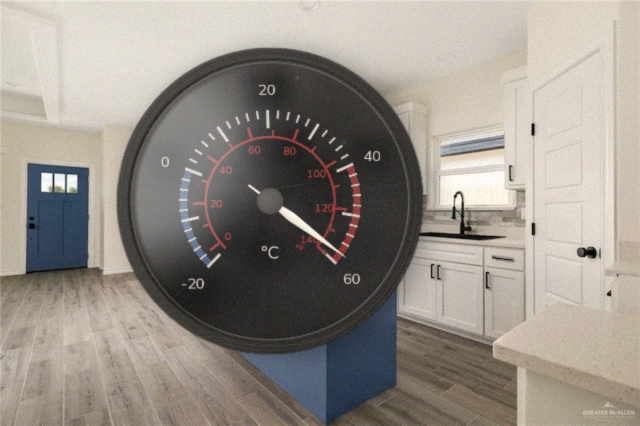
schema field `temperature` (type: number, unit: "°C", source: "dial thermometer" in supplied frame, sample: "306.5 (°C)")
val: 58 (°C)
